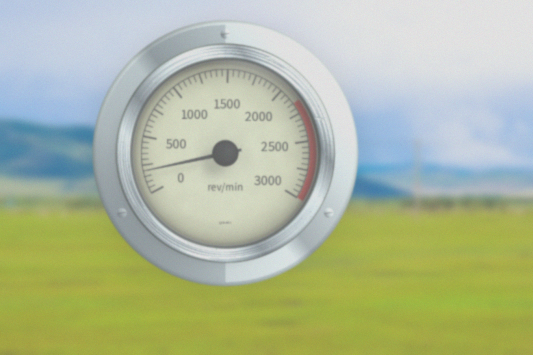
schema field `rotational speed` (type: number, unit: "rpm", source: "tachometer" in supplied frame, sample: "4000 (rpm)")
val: 200 (rpm)
